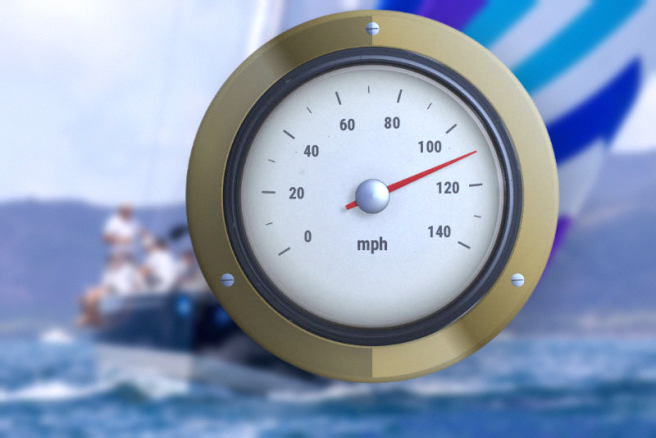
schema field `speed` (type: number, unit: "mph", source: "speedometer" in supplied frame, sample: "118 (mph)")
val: 110 (mph)
